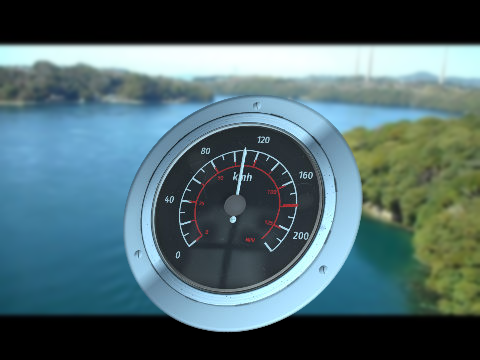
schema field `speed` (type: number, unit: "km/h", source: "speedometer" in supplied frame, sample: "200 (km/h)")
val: 110 (km/h)
